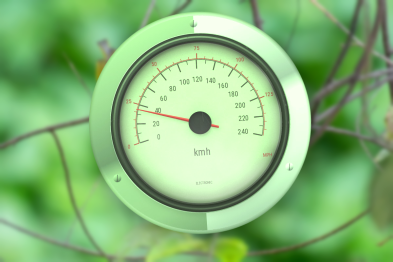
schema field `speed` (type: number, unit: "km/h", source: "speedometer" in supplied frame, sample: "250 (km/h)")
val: 35 (km/h)
